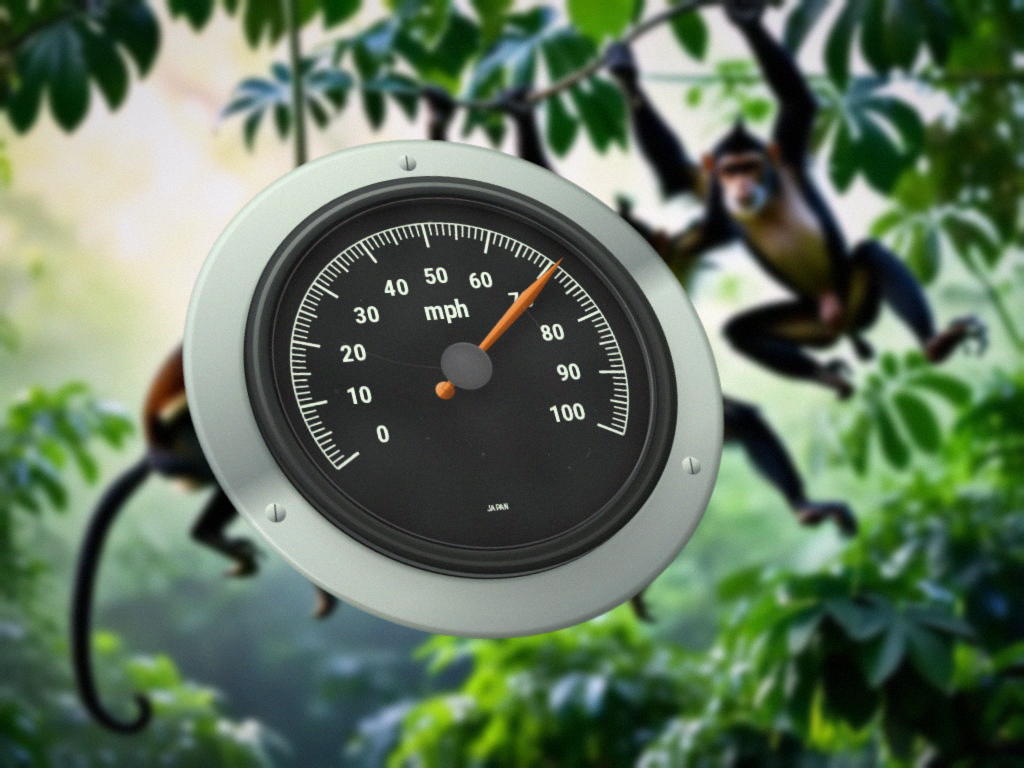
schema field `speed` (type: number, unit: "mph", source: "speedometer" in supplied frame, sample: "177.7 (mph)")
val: 71 (mph)
